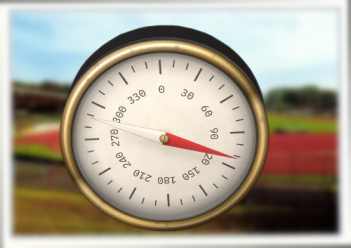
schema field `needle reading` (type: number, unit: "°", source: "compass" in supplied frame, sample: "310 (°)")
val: 110 (°)
